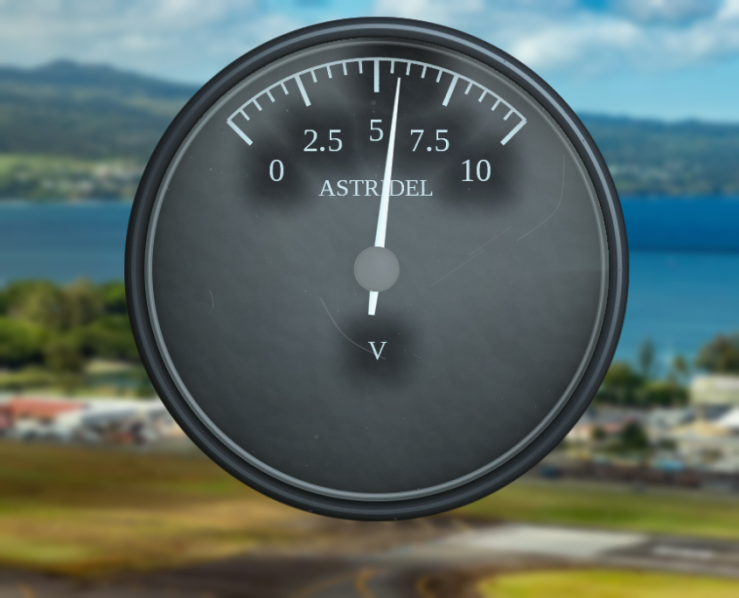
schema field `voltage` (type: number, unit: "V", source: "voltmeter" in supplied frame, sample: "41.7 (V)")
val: 5.75 (V)
